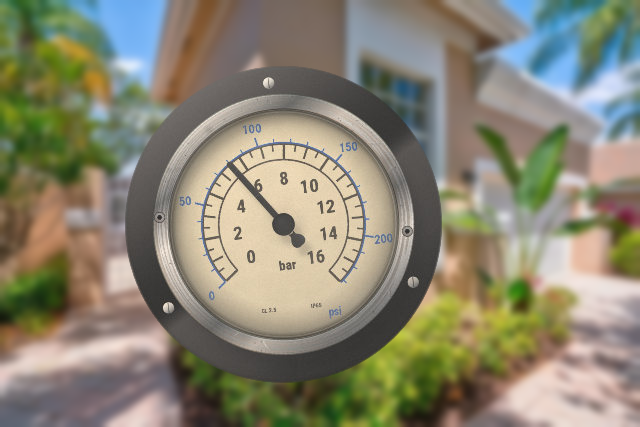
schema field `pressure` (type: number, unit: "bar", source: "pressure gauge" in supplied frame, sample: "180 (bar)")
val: 5.5 (bar)
